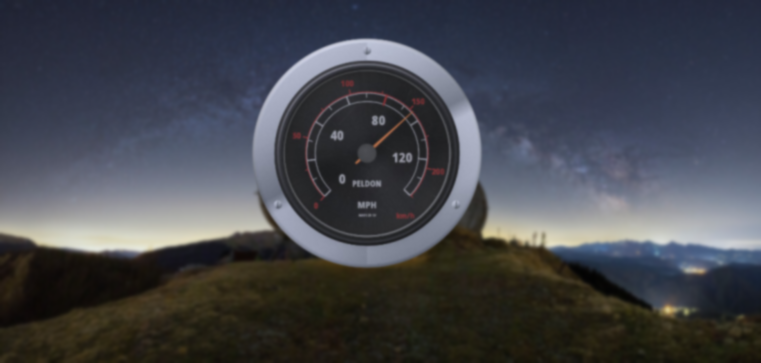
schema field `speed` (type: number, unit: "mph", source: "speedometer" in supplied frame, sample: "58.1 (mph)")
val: 95 (mph)
